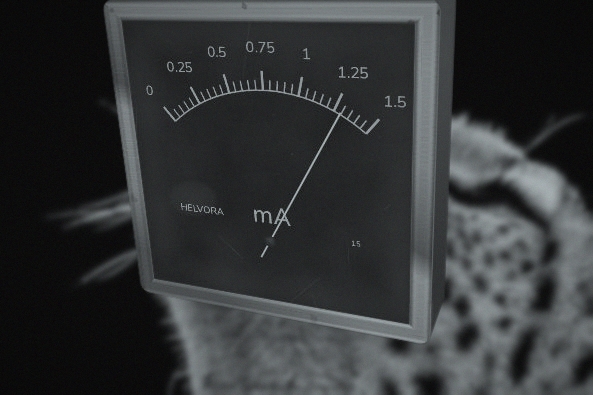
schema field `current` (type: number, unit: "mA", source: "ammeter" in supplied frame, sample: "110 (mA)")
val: 1.3 (mA)
